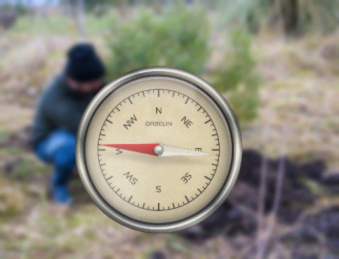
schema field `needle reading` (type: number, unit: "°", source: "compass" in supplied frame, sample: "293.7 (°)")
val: 275 (°)
